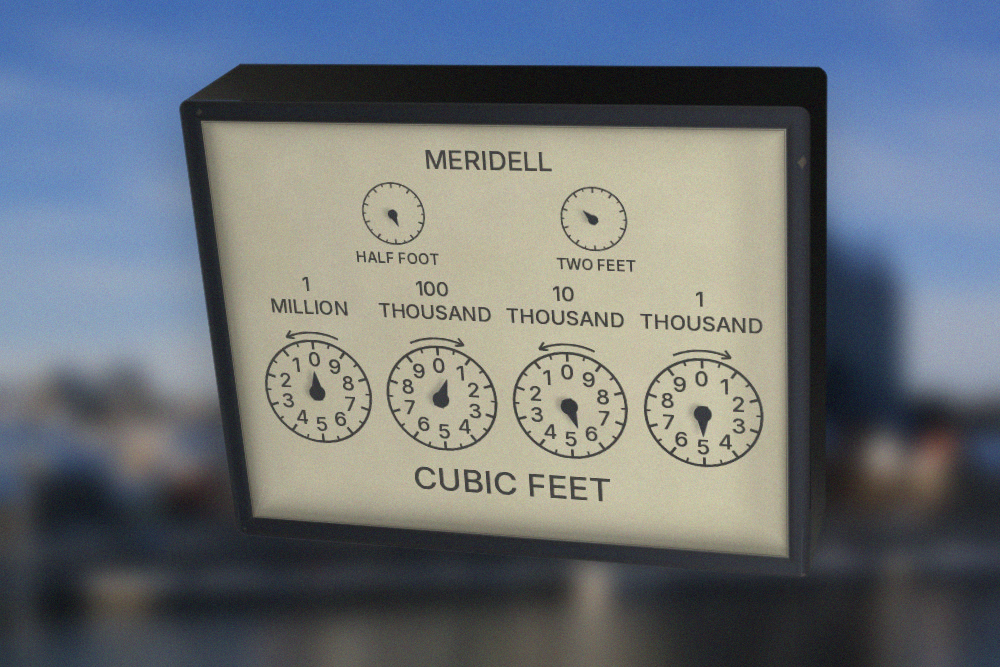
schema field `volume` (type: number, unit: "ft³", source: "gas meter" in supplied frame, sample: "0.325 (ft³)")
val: 5500 (ft³)
